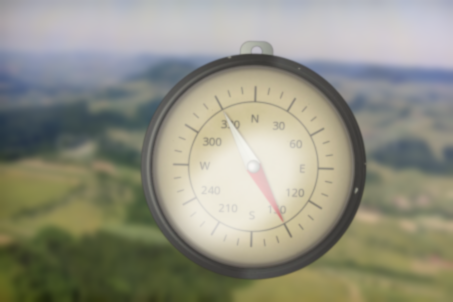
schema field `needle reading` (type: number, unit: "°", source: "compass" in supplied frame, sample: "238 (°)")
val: 150 (°)
